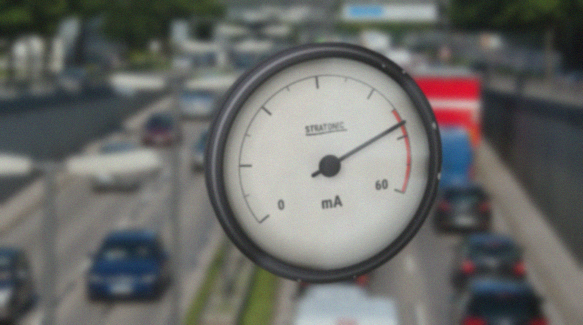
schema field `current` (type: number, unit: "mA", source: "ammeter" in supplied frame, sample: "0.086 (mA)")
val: 47.5 (mA)
